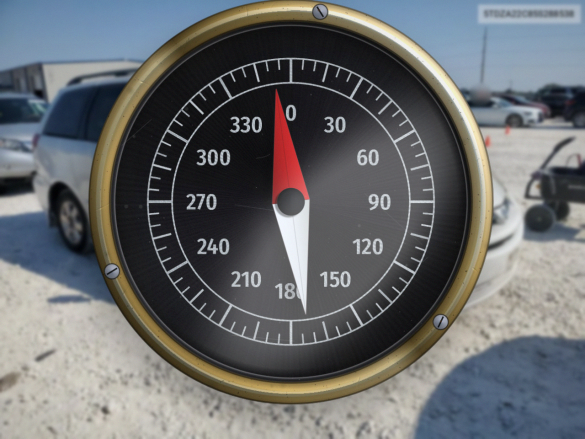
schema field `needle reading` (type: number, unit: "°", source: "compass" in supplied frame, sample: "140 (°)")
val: 352.5 (°)
